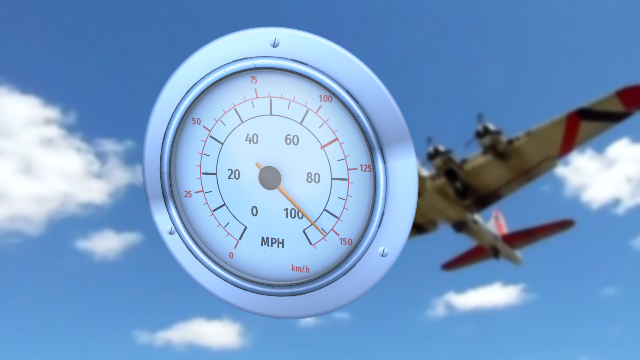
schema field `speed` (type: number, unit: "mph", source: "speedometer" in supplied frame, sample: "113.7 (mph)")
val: 95 (mph)
